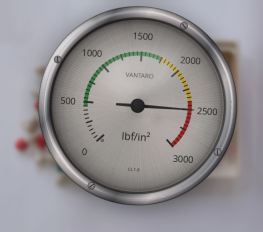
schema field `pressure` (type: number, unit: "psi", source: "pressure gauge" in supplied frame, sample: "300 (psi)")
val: 2500 (psi)
